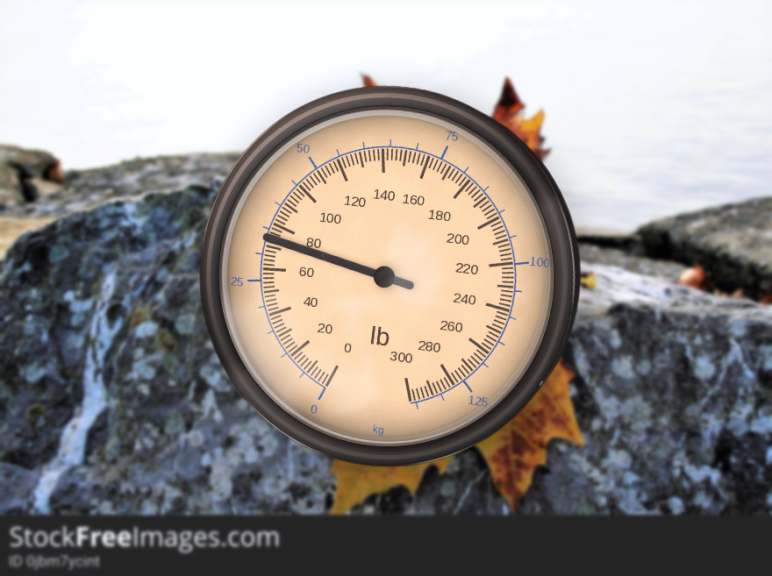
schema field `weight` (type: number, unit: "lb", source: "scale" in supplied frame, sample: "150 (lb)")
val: 74 (lb)
